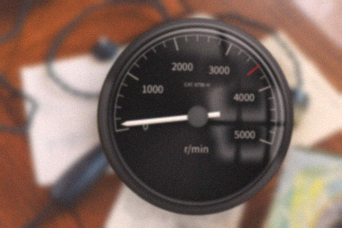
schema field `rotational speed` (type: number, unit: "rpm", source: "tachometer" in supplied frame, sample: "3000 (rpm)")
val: 100 (rpm)
